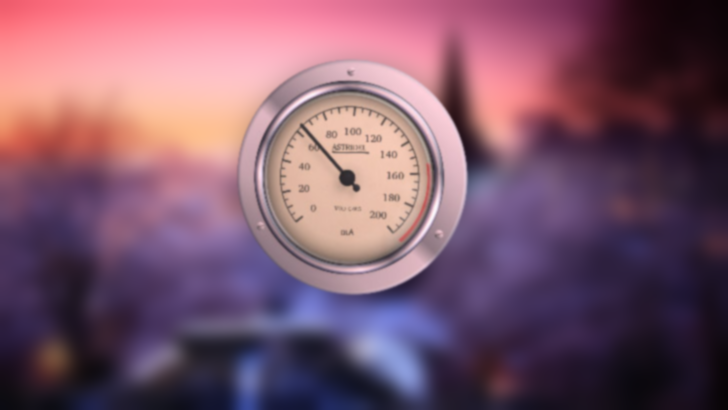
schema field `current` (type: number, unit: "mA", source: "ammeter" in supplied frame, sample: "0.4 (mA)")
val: 65 (mA)
